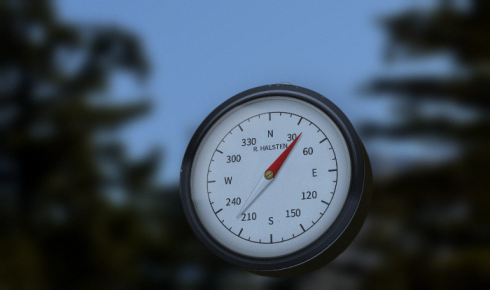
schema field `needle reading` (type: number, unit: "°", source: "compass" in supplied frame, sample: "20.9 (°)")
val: 40 (°)
